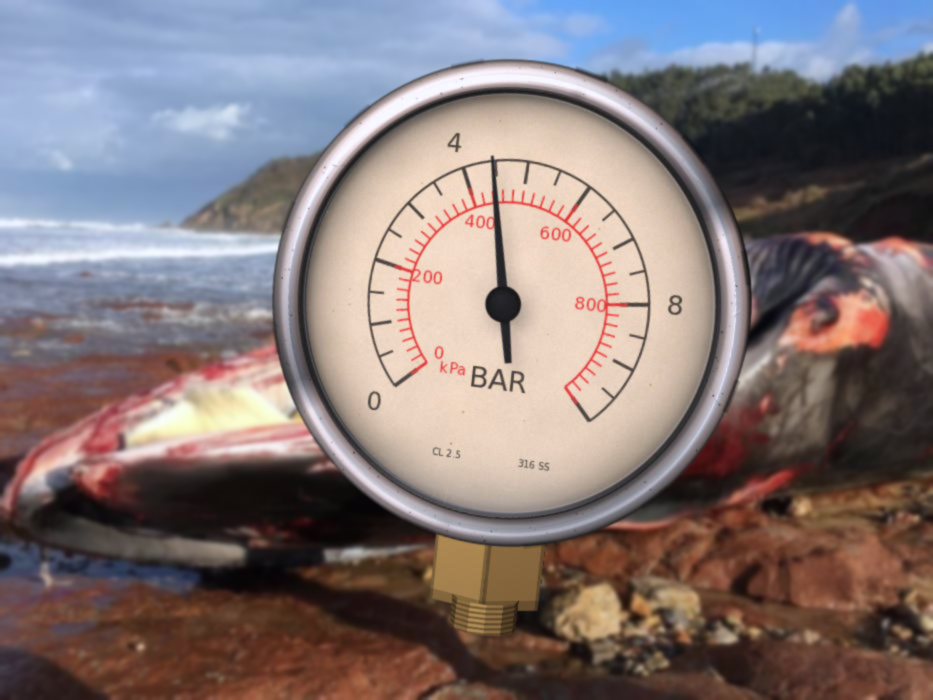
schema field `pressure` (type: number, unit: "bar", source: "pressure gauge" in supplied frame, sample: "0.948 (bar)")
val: 4.5 (bar)
